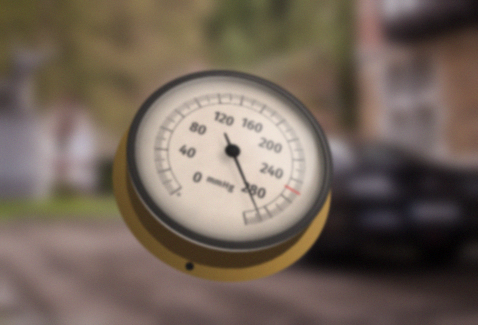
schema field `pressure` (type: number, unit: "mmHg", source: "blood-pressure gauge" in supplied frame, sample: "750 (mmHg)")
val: 290 (mmHg)
